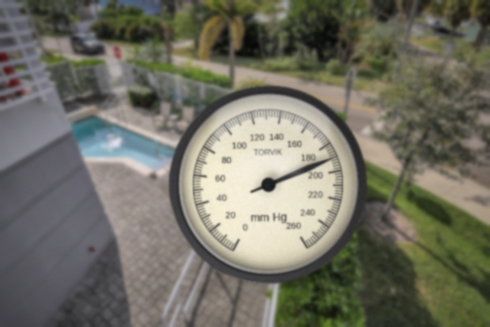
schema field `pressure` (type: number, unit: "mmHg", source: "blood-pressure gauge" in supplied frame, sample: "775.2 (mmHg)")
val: 190 (mmHg)
